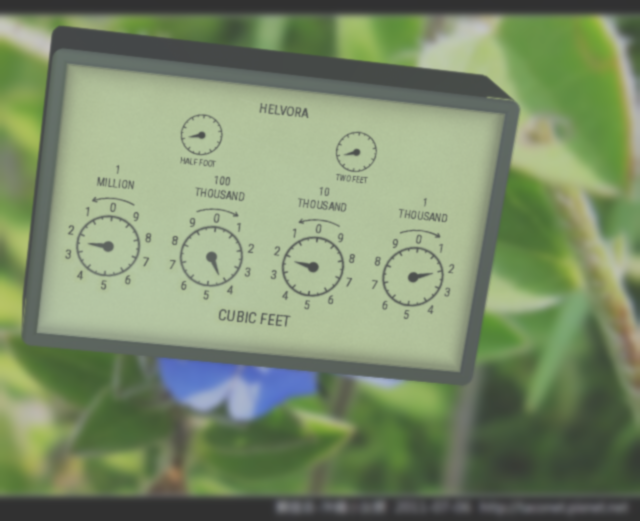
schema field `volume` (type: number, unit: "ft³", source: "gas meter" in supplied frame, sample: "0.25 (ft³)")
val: 242200 (ft³)
